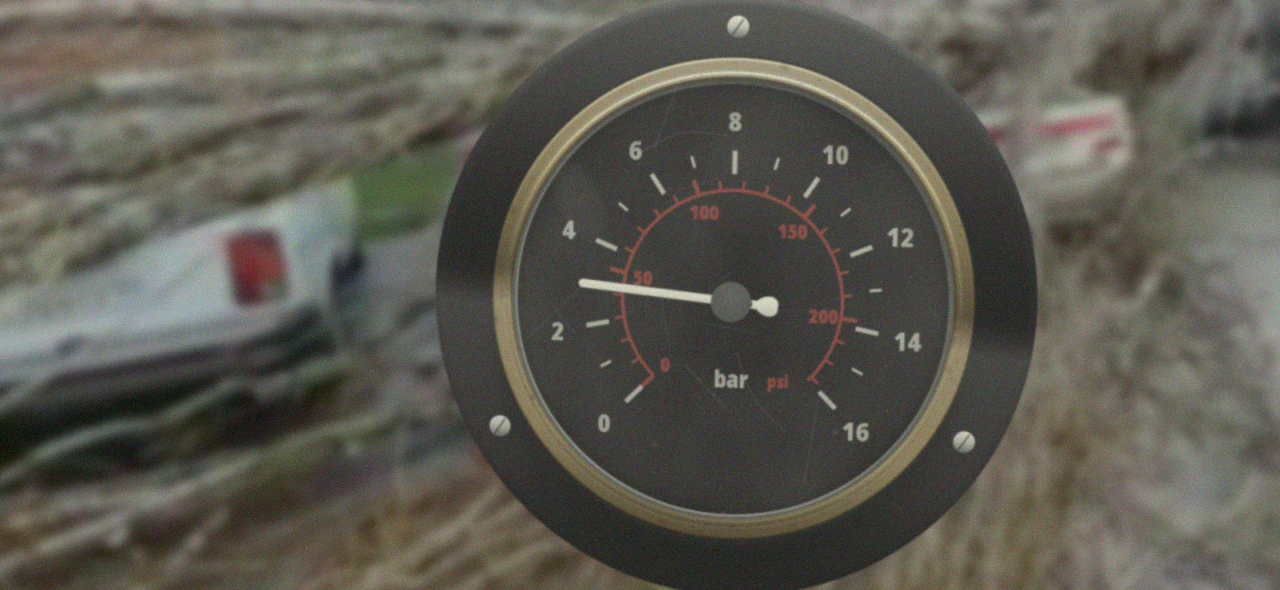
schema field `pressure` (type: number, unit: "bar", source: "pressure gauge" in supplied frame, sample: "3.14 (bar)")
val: 3 (bar)
